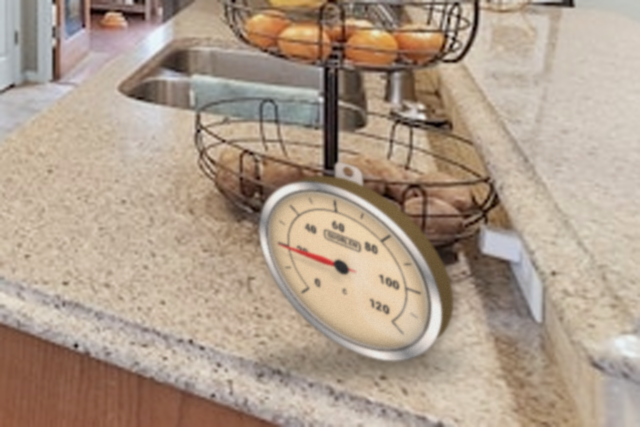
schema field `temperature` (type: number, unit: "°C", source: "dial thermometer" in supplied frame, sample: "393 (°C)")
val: 20 (°C)
